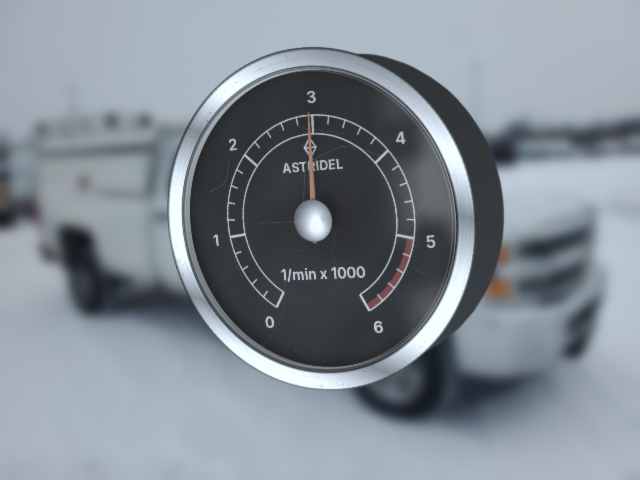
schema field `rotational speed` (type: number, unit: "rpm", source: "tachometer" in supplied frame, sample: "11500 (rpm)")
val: 3000 (rpm)
